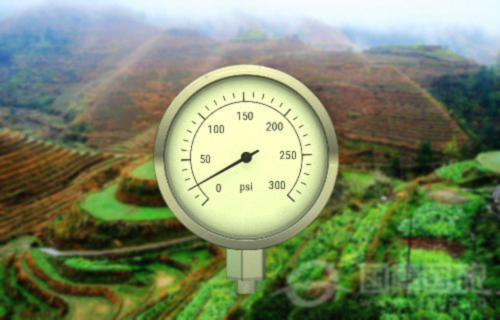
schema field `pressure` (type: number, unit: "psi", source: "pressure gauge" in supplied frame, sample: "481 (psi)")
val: 20 (psi)
